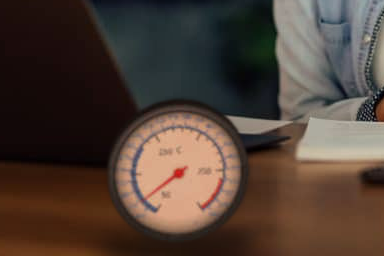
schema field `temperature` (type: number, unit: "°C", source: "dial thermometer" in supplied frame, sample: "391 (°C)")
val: 70 (°C)
